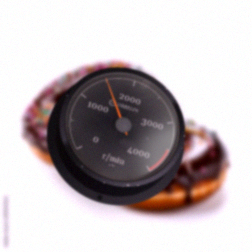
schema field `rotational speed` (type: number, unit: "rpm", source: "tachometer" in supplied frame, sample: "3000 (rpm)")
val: 1500 (rpm)
